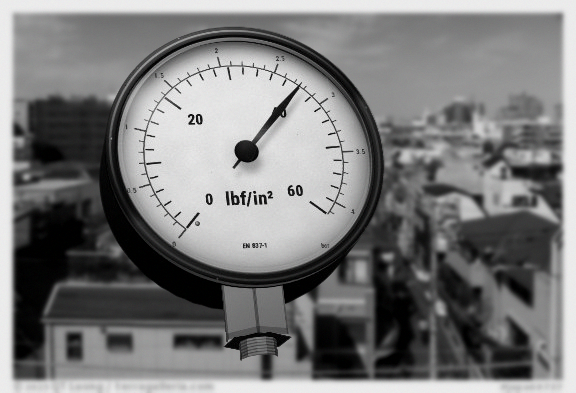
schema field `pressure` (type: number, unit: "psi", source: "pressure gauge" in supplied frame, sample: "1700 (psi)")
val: 40 (psi)
